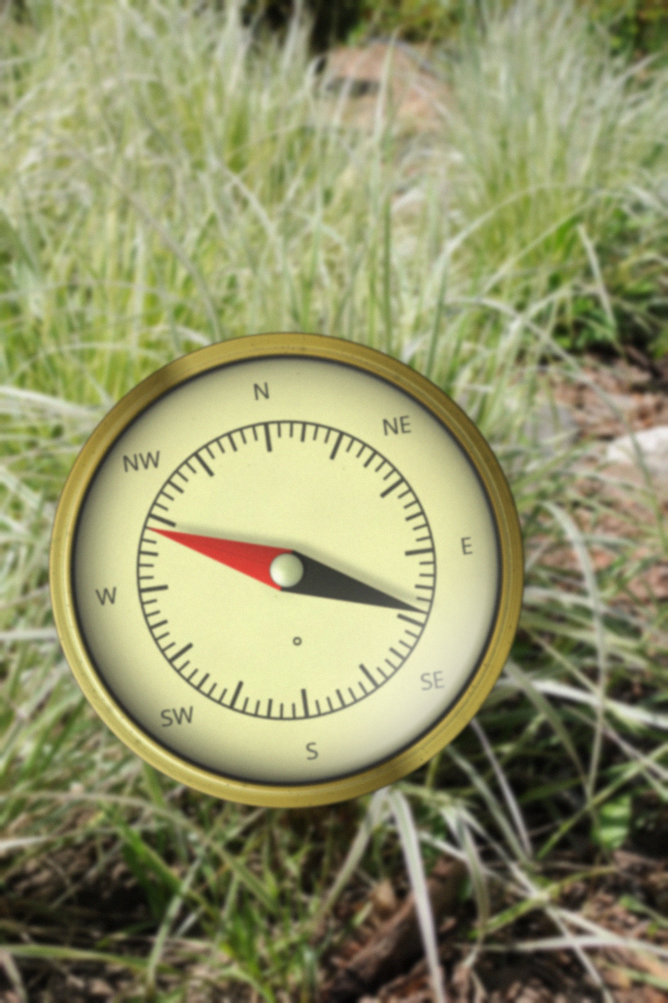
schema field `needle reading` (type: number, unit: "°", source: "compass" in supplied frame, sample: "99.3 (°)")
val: 295 (°)
